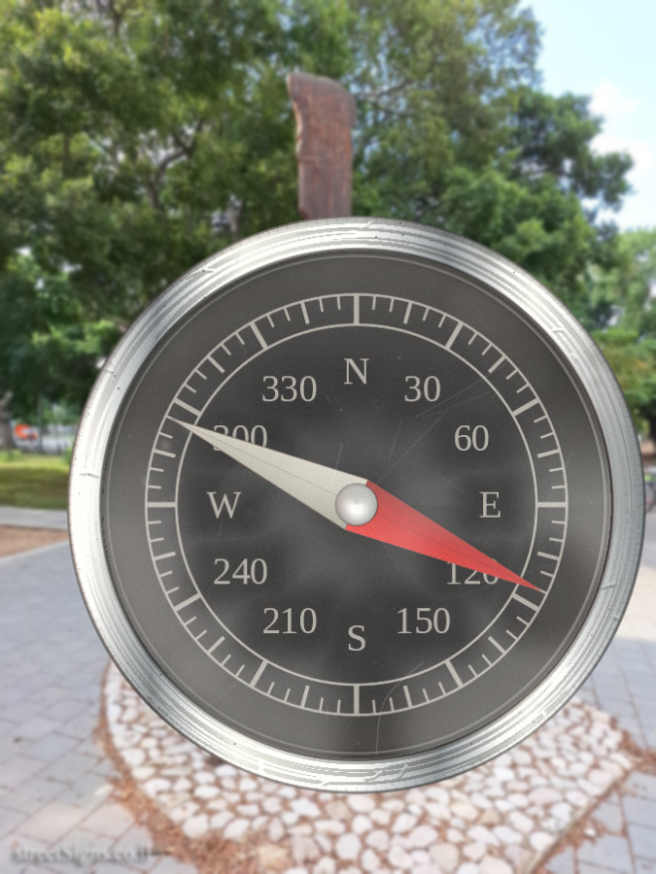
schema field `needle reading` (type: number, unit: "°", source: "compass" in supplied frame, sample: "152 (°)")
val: 115 (°)
